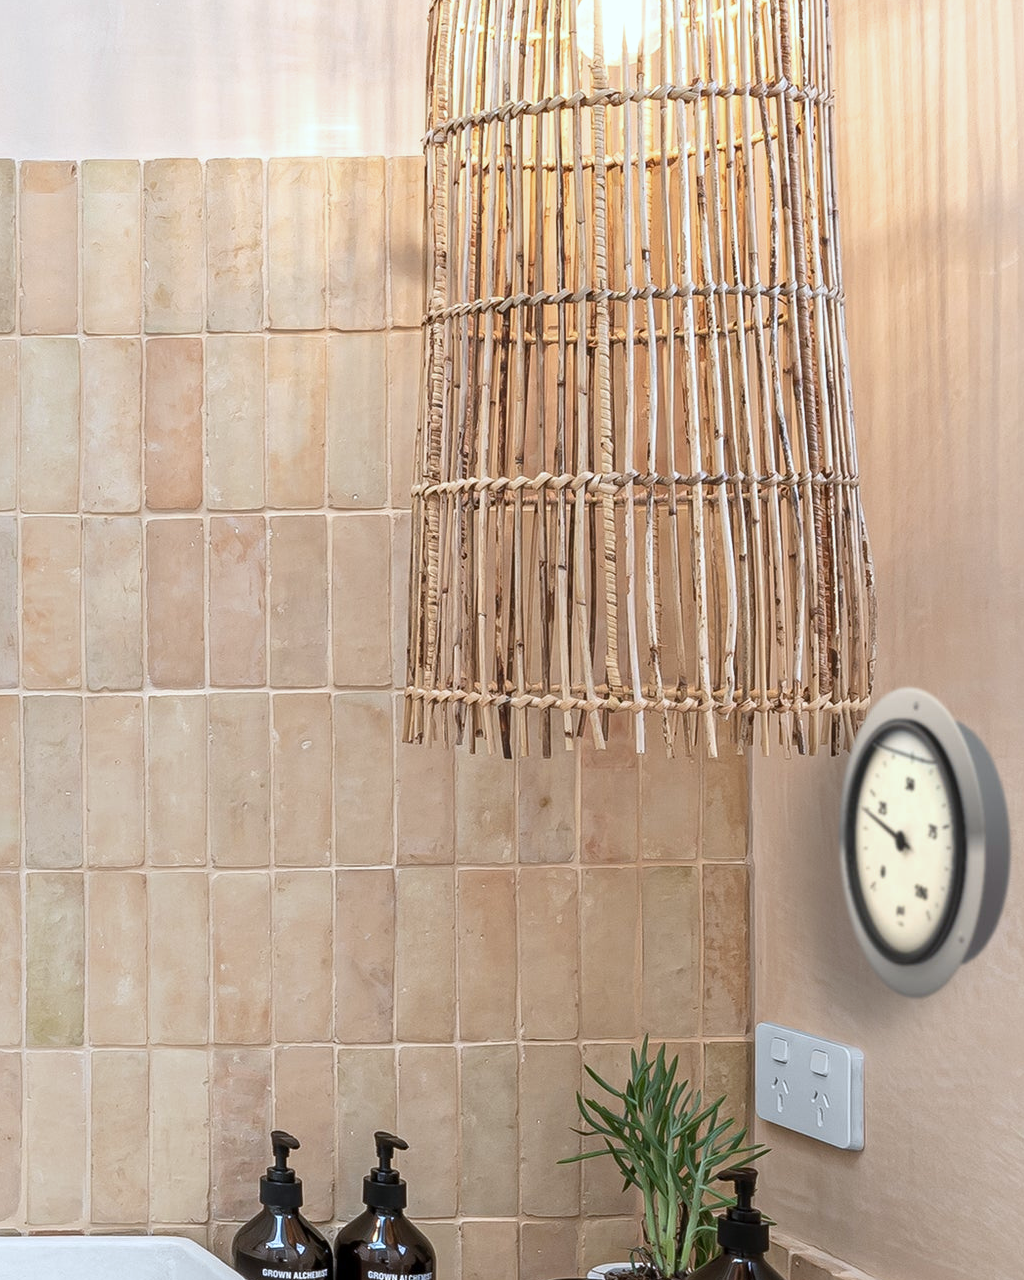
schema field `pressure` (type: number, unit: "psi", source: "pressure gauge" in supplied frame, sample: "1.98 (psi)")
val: 20 (psi)
